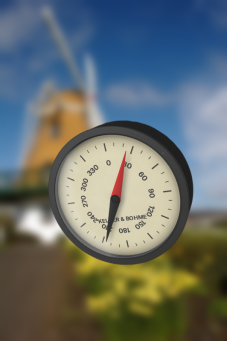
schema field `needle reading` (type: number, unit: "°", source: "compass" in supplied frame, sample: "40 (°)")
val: 25 (°)
